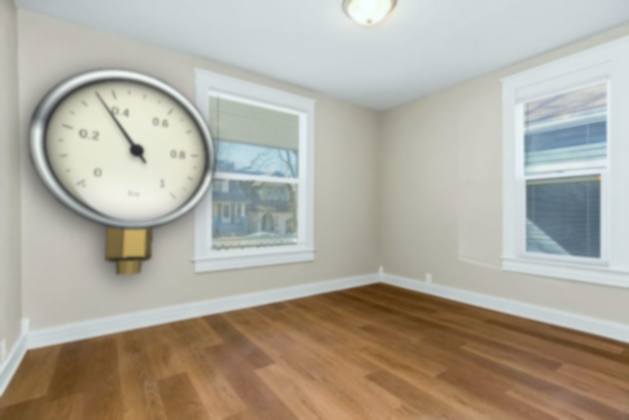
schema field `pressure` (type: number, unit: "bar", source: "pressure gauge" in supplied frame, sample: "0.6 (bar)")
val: 0.35 (bar)
